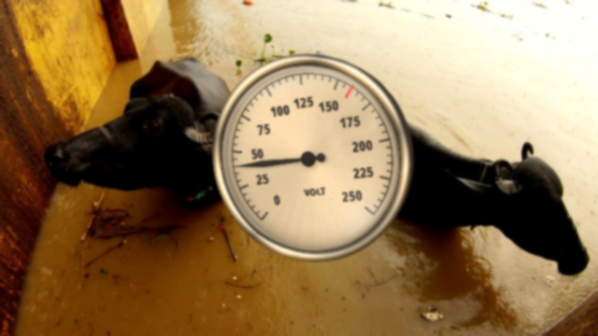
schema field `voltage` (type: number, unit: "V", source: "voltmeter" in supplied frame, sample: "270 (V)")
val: 40 (V)
